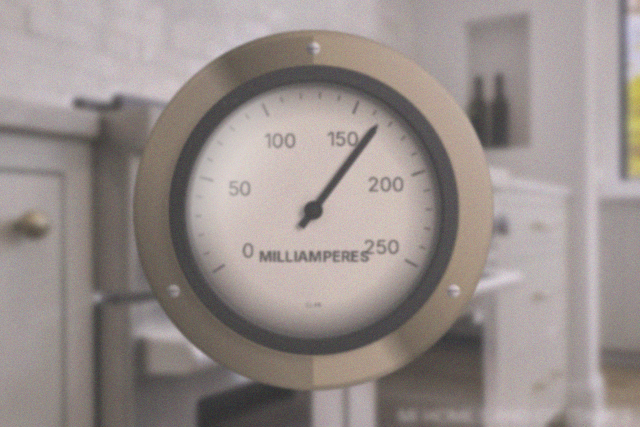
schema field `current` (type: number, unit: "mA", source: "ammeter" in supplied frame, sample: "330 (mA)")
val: 165 (mA)
